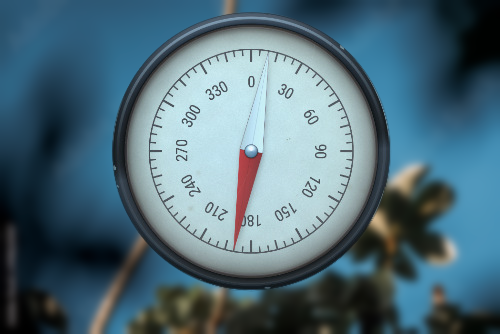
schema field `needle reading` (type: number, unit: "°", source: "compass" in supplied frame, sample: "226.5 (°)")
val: 190 (°)
